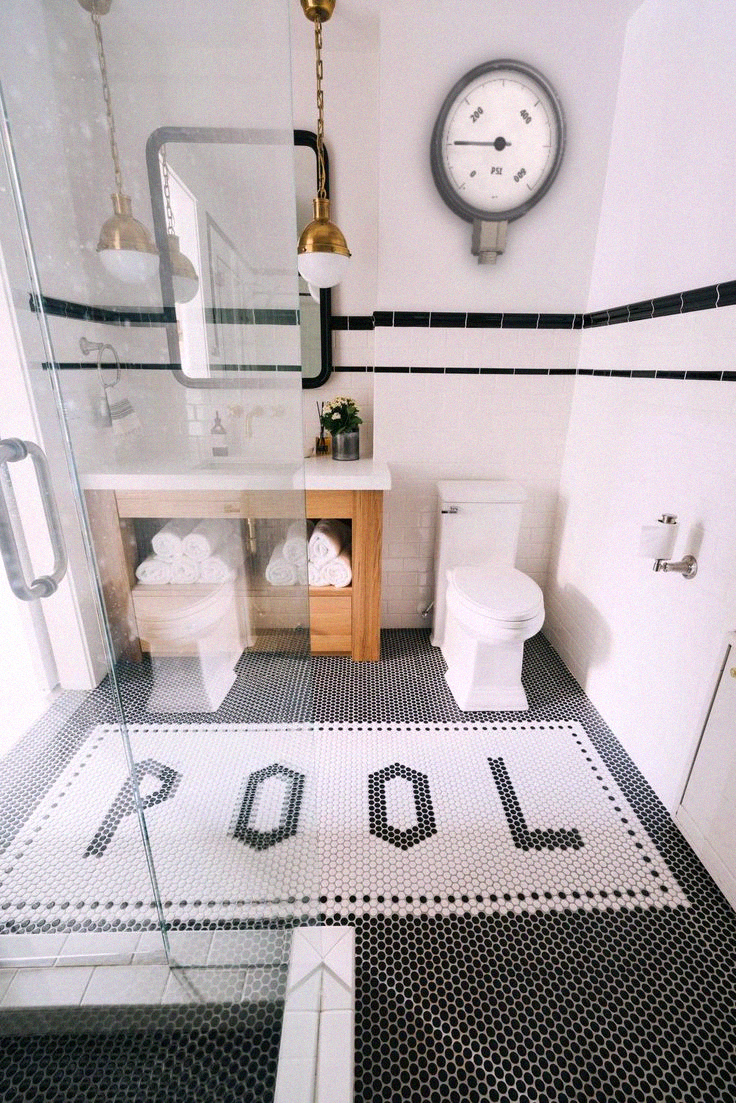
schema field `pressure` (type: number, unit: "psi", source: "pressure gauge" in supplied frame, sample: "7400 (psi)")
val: 100 (psi)
